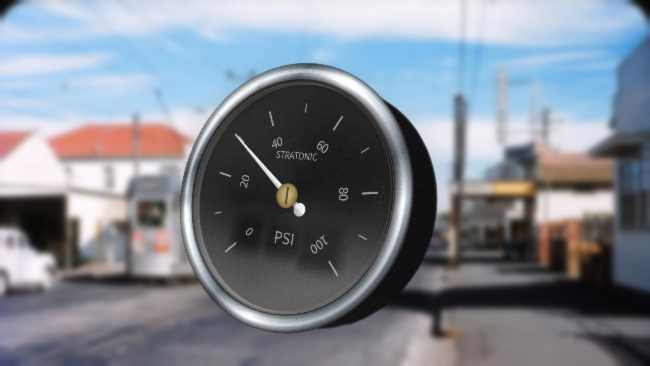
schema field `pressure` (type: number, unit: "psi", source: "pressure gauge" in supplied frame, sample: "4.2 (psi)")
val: 30 (psi)
